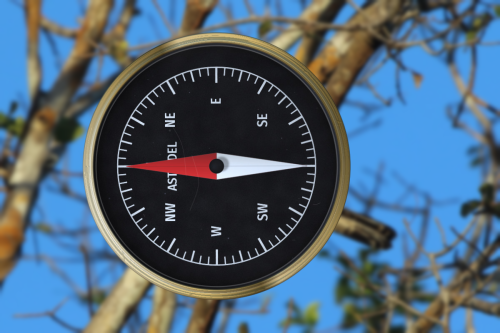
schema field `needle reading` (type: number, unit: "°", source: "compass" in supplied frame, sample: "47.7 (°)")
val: 0 (°)
